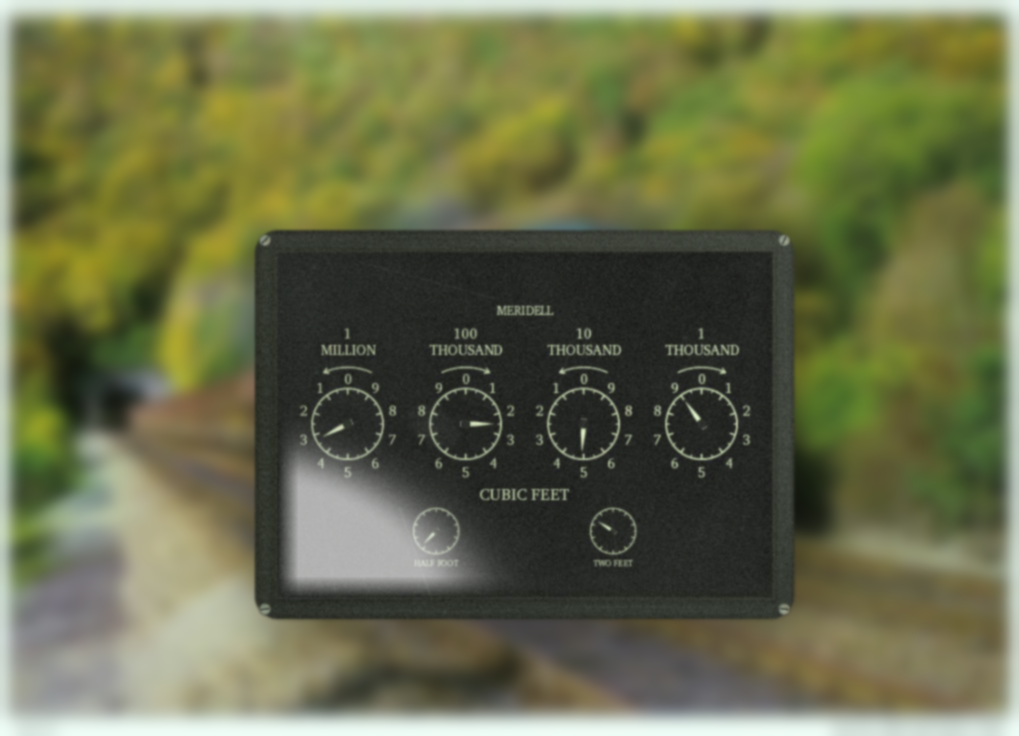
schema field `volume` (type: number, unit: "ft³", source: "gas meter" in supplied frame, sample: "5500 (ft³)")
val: 324900 (ft³)
